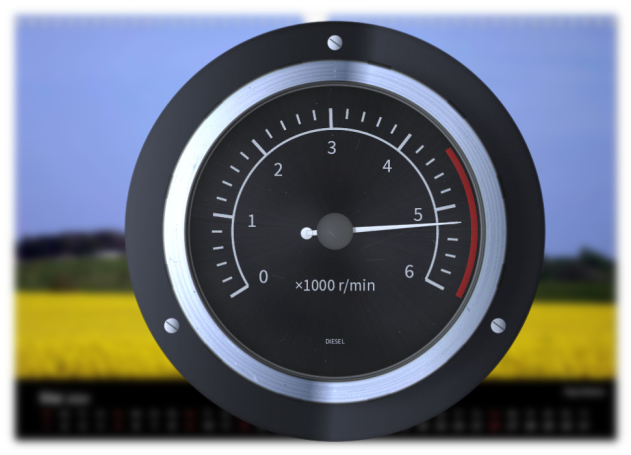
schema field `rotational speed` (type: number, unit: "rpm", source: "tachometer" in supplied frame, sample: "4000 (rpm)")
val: 5200 (rpm)
